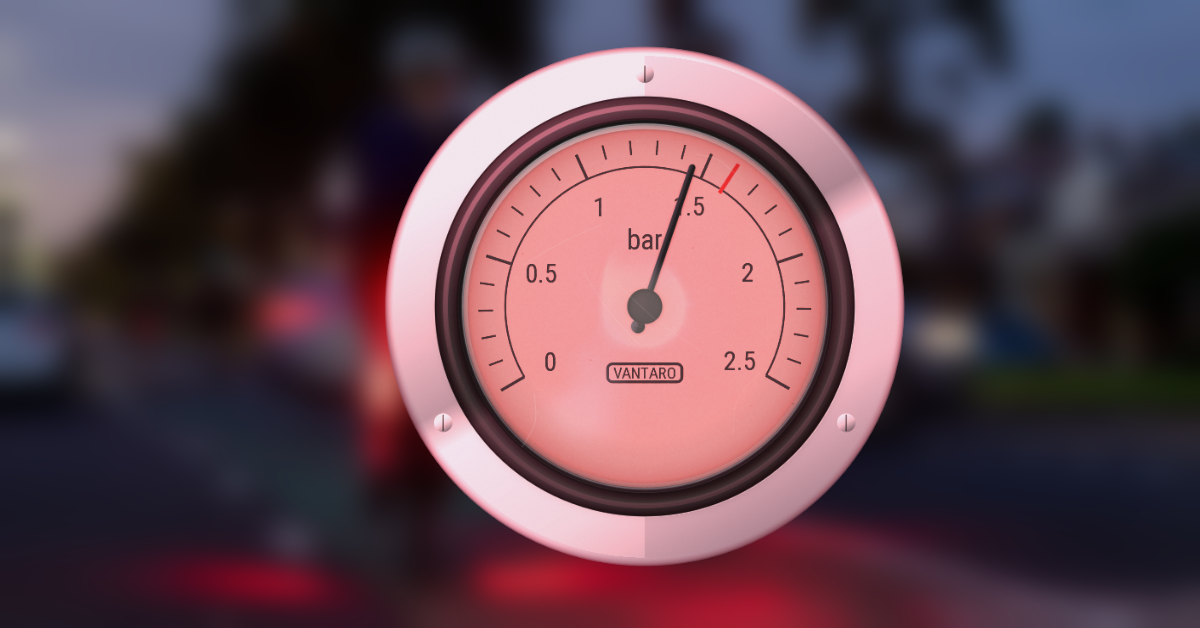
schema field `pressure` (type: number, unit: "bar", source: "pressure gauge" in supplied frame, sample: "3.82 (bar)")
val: 1.45 (bar)
